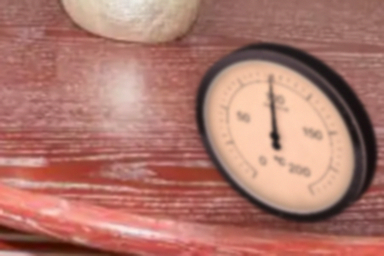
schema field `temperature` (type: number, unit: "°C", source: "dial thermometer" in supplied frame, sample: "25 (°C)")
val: 100 (°C)
